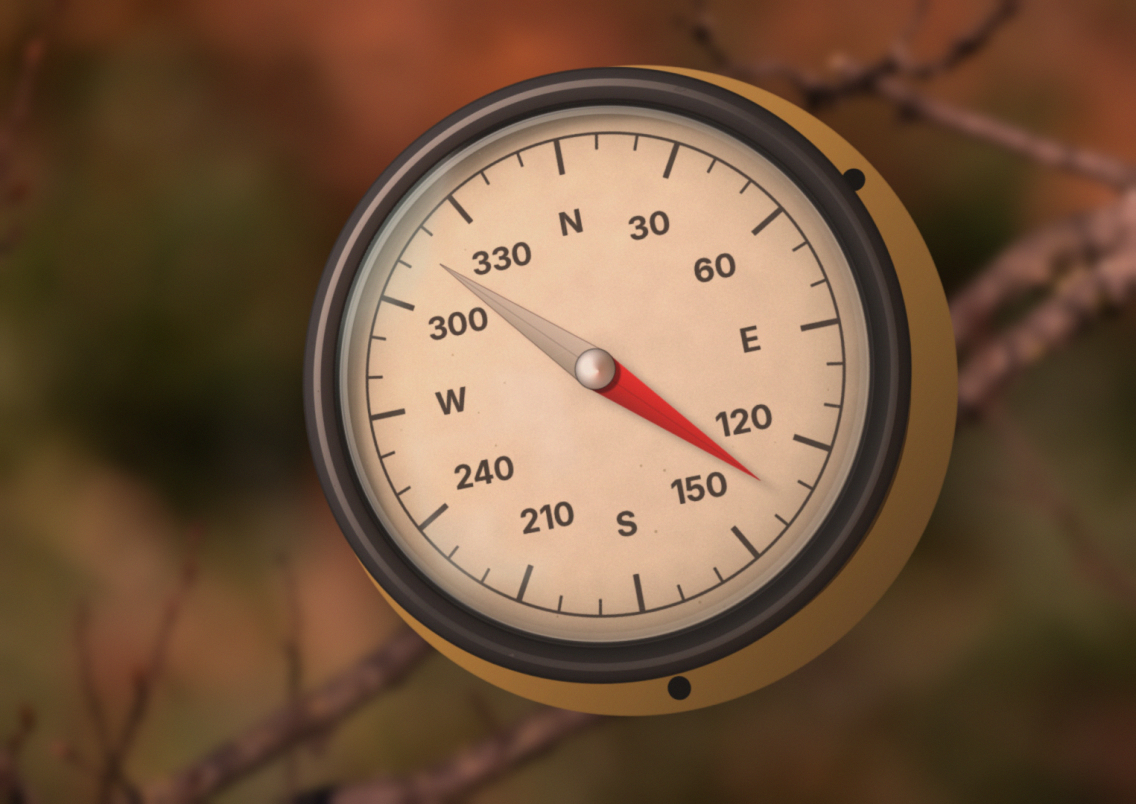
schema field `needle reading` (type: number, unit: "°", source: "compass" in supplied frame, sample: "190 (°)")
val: 135 (°)
